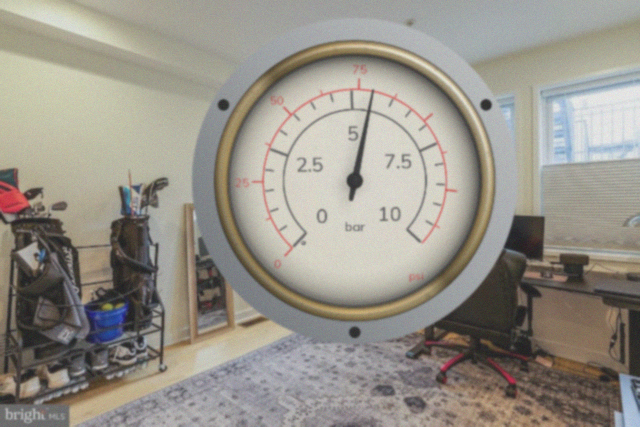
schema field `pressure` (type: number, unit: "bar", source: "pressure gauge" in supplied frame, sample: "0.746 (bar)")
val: 5.5 (bar)
